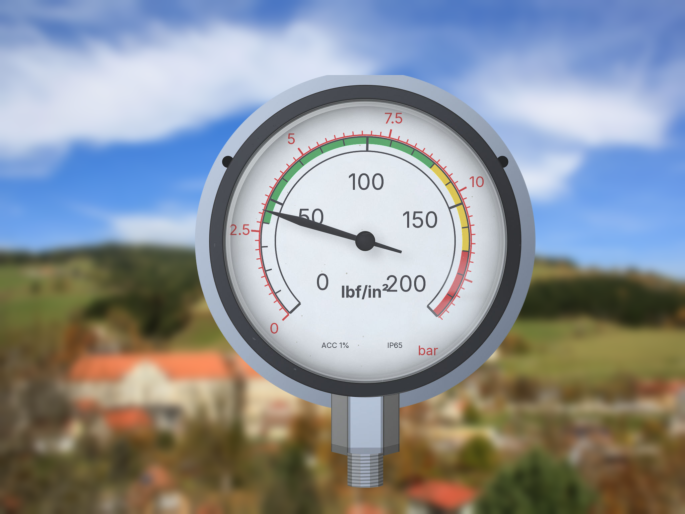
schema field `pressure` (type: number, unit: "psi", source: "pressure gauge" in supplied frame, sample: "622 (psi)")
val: 45 (psi)
